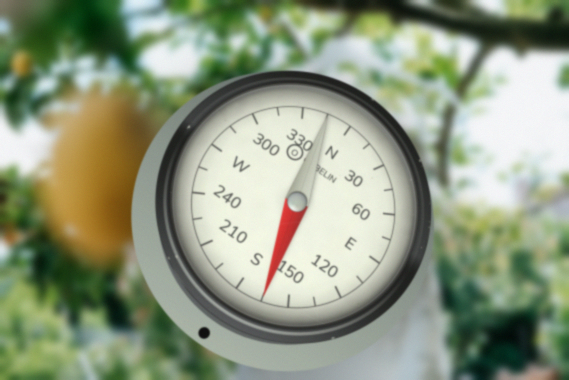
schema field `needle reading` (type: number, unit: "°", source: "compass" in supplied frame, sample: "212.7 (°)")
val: 165 (°)
